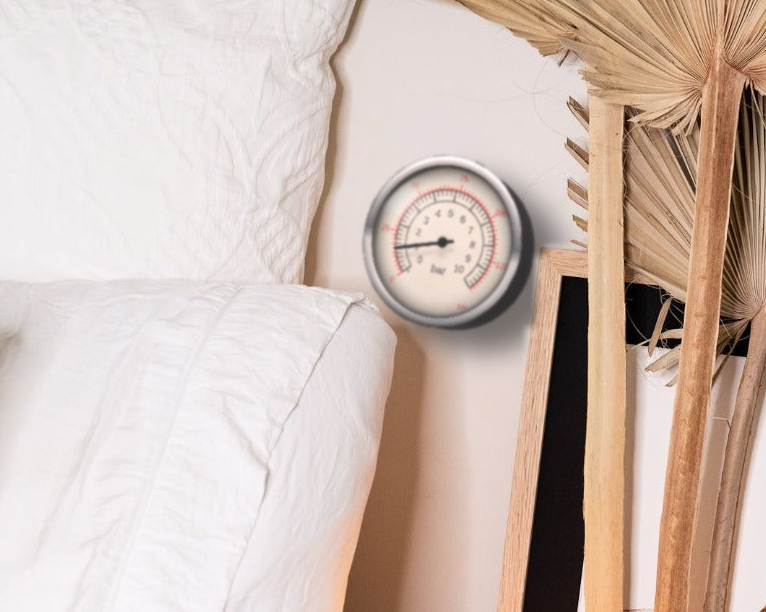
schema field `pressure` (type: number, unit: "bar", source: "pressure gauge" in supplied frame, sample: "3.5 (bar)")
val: 1 (bar)
